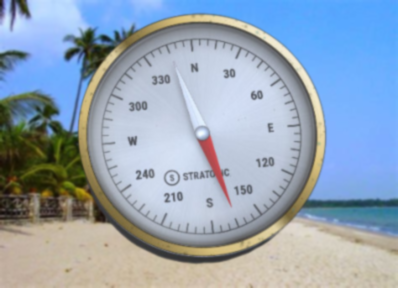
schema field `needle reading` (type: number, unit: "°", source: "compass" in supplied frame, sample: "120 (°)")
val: 165 (°)
